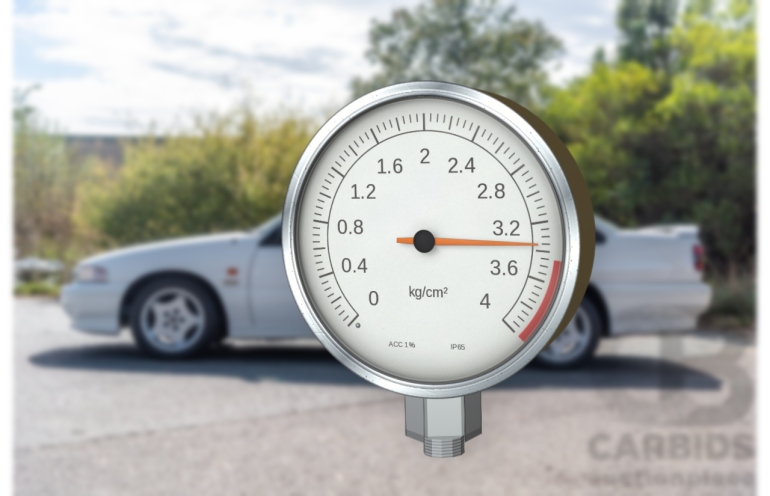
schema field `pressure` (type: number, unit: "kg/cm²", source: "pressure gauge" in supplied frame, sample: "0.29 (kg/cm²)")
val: 3.35 (kg/cm²)
